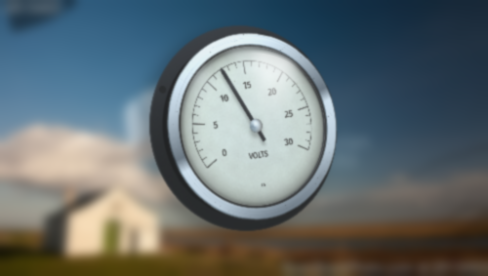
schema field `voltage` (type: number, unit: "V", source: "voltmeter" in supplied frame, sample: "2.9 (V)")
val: 12 (V)
